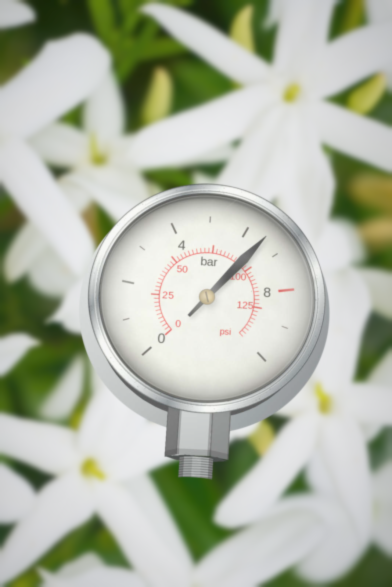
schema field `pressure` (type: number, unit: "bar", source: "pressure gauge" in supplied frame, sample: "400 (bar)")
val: 6.5 (bar)
